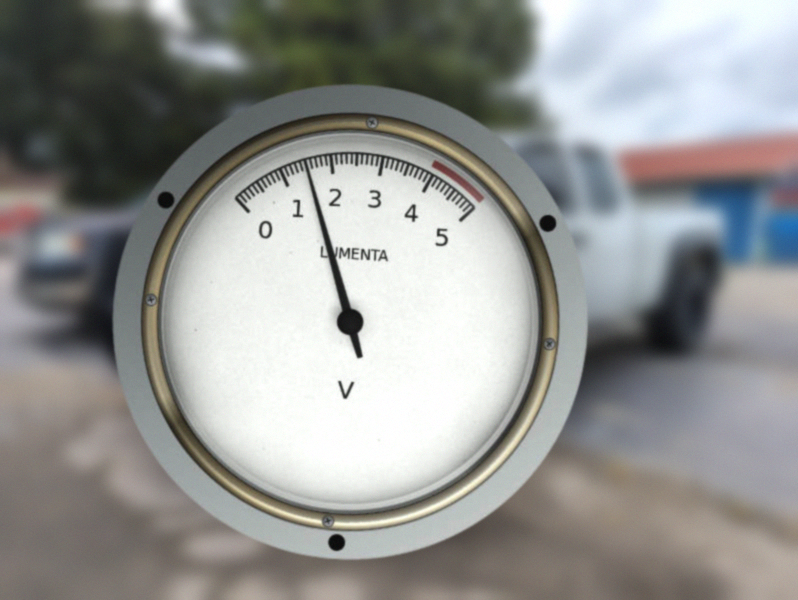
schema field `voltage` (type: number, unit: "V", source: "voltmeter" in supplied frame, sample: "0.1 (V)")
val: 1.5 (V)
